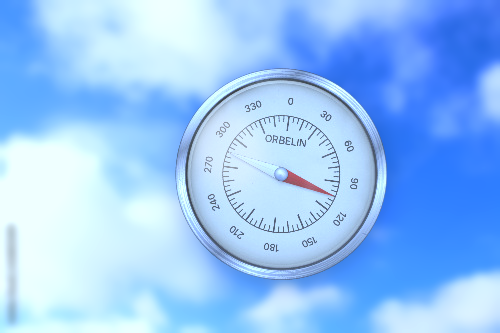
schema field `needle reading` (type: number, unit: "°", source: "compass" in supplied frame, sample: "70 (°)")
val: 105 (°)
